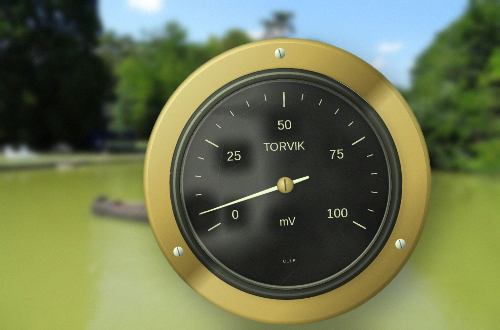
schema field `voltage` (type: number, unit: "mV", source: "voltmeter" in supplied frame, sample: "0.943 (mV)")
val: 5 (mV)
